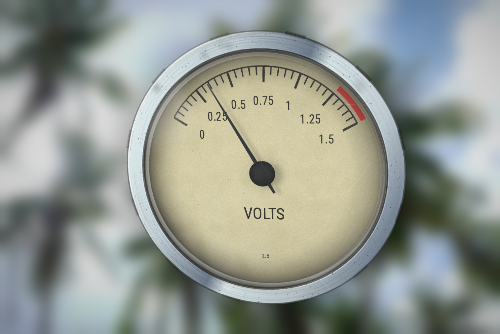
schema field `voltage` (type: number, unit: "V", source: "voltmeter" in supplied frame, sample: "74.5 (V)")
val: 0.35 (V)
